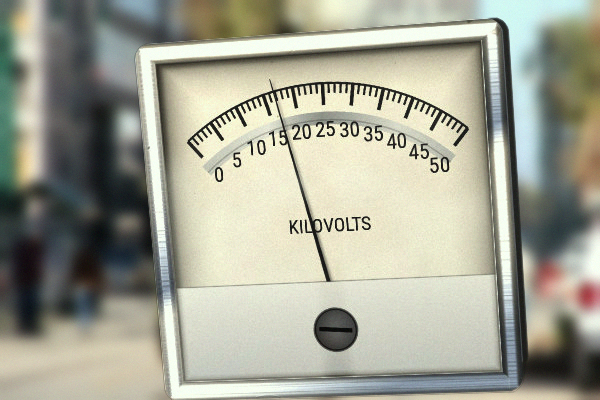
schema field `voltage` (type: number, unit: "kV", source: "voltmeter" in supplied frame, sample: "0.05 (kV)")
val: 17 (kV)
